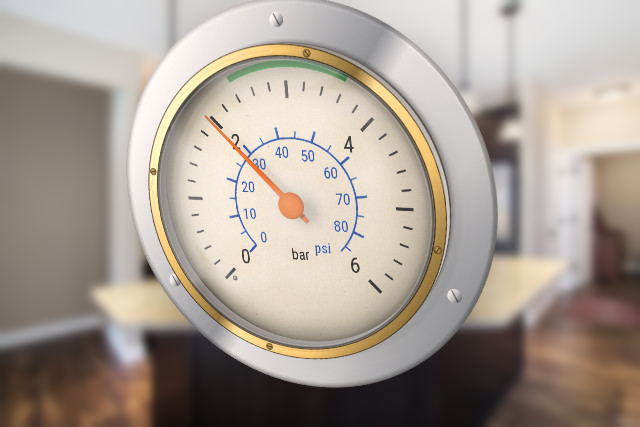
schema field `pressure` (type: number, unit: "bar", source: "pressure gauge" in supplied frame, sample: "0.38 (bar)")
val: 2 (bar)
